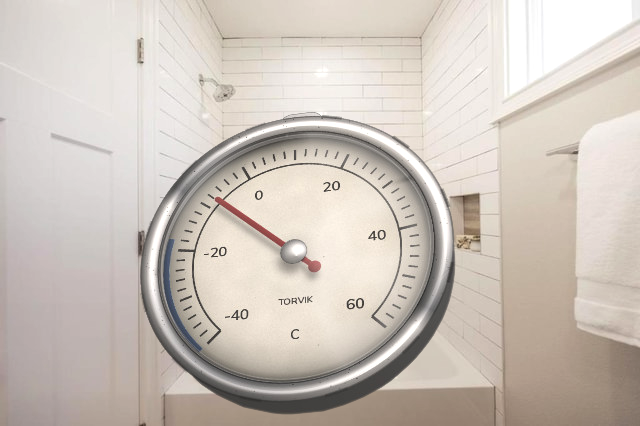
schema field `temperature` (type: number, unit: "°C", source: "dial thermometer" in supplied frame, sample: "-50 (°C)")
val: -8 (°C)
